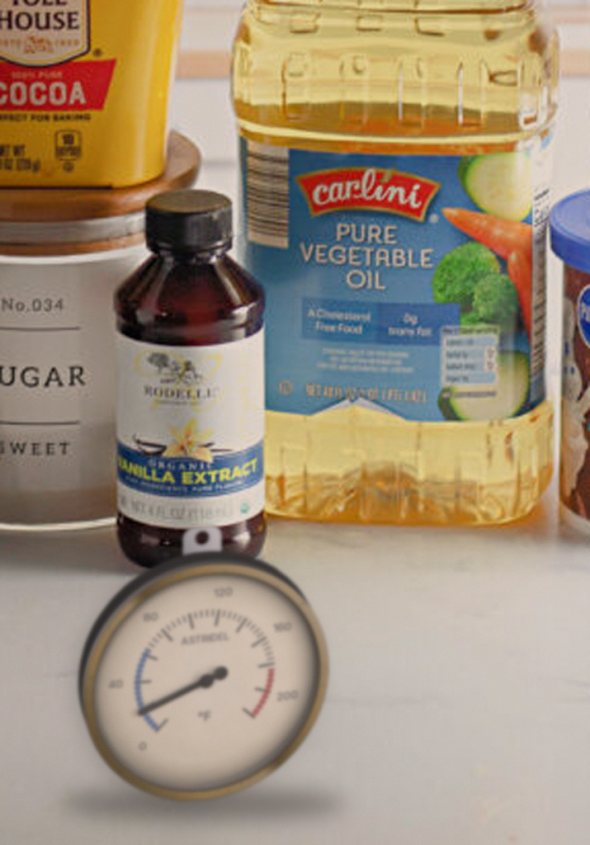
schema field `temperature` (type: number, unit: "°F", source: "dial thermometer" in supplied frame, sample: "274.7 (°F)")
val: 20 (°F)
